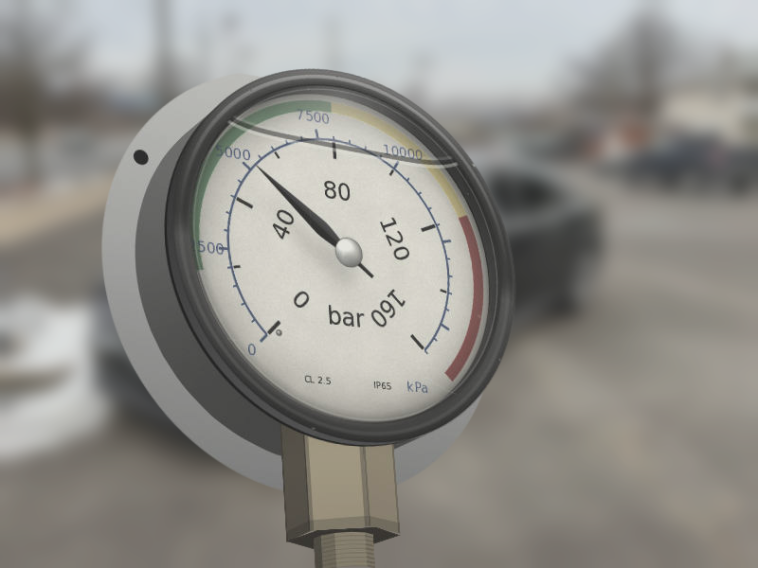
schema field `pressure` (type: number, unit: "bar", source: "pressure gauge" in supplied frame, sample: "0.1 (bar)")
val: 50 (bar)
